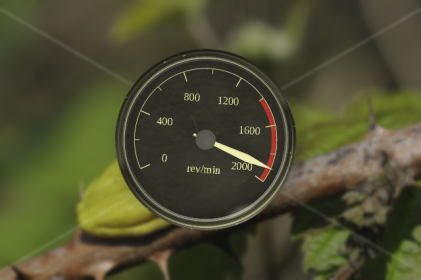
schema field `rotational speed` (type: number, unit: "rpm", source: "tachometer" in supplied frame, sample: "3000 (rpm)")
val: 1900 (rpm)
